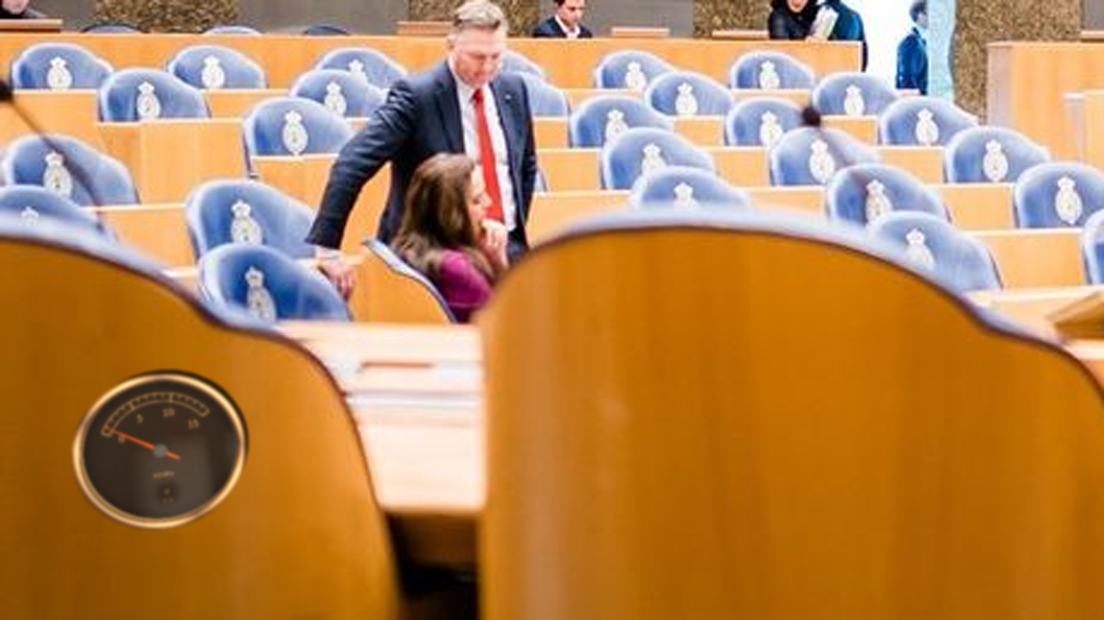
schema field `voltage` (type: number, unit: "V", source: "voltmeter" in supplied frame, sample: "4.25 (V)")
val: 1 (V)
